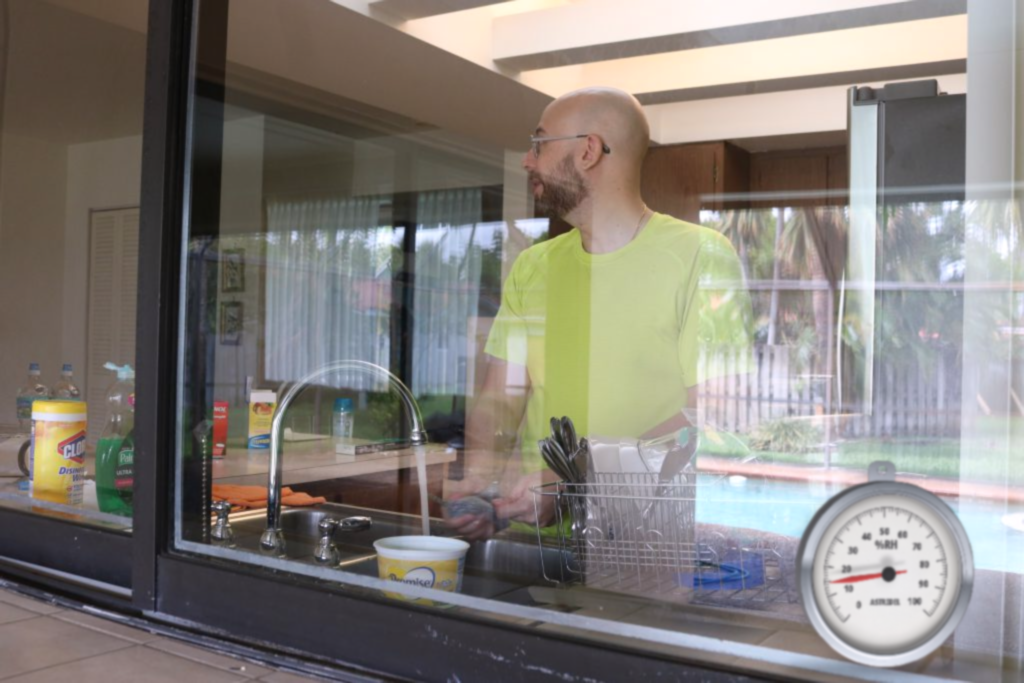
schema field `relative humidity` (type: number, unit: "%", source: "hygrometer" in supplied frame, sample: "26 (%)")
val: 15 (%)
